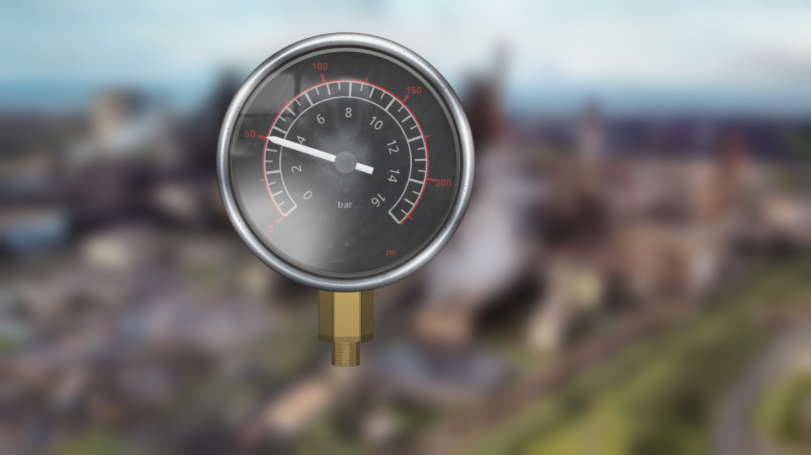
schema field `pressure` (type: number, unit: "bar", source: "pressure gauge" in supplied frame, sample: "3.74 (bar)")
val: 3.5 (bar)
